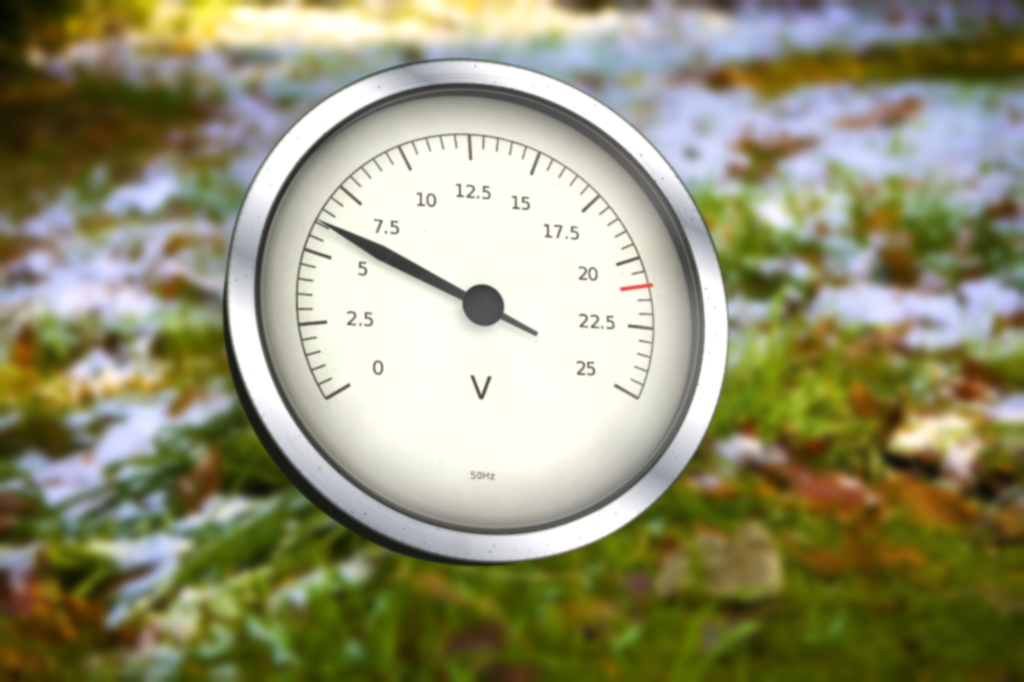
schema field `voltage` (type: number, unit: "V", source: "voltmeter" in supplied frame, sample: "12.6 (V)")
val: 6 (V)
